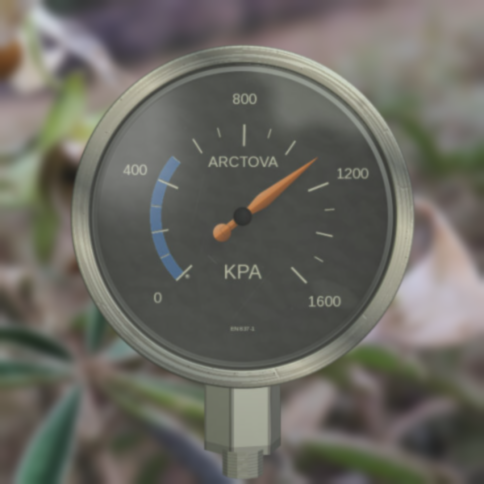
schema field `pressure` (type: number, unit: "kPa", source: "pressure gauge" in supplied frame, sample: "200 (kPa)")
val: 1100 (kPa)
